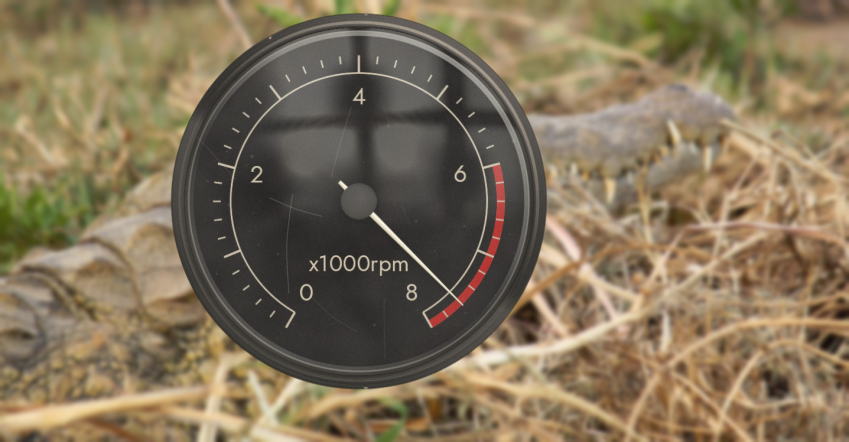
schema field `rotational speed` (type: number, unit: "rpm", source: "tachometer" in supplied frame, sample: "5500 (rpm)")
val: 7600 (rpm)
